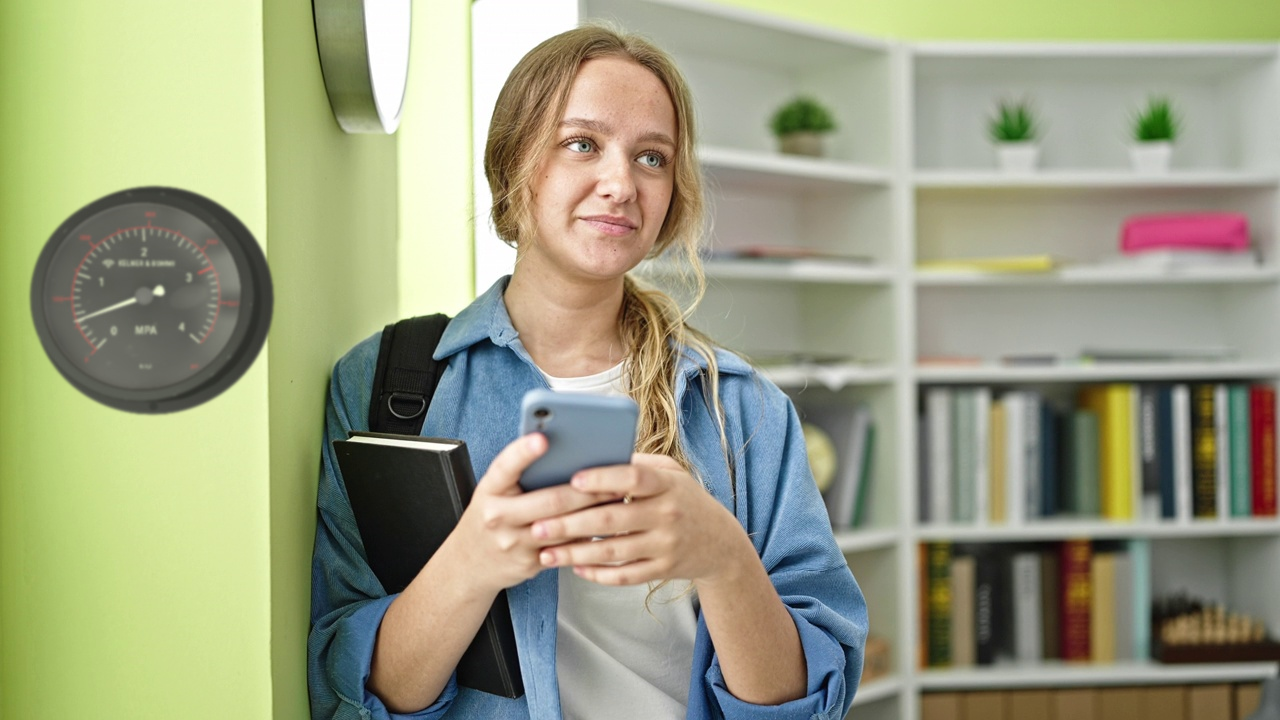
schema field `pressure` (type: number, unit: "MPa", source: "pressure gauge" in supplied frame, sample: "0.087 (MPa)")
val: 0.4 (MPa)
